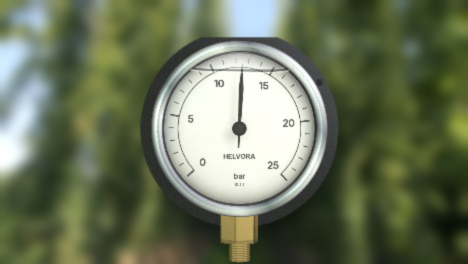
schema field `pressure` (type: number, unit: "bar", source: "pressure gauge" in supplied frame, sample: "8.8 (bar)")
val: 12.5 (bar)
